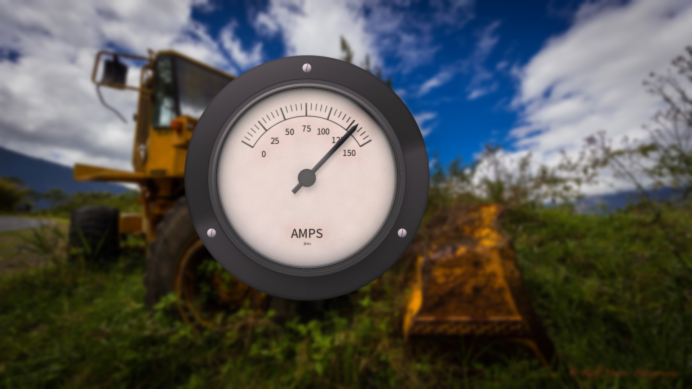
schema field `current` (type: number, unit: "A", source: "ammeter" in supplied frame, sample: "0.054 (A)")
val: 130 (A)
